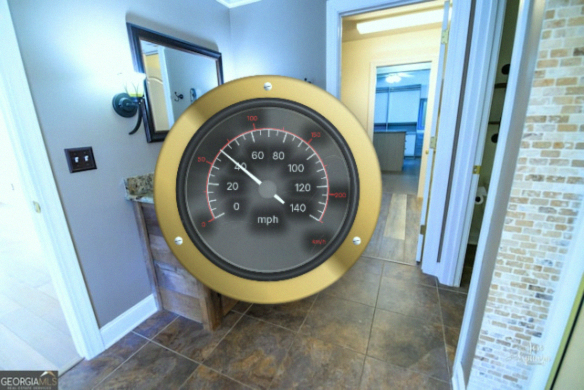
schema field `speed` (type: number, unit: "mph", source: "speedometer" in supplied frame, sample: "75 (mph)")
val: 40 (mph)
